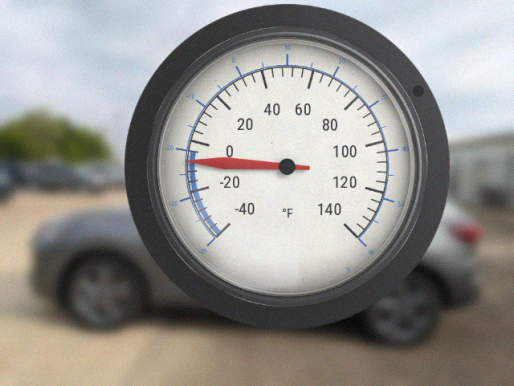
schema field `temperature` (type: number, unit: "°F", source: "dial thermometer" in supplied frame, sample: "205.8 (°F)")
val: -8 (°F)
